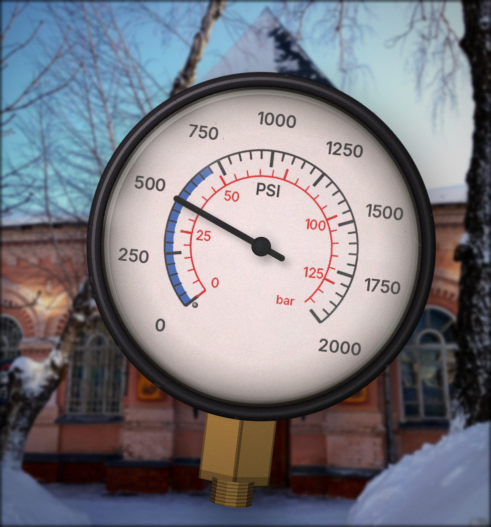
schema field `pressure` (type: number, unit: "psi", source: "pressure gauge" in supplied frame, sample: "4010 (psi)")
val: 500 (psi)
